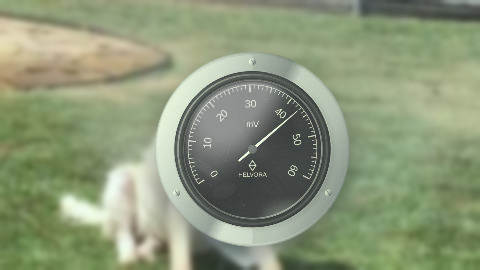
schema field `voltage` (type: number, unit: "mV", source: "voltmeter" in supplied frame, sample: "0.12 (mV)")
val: 43 (mV)
